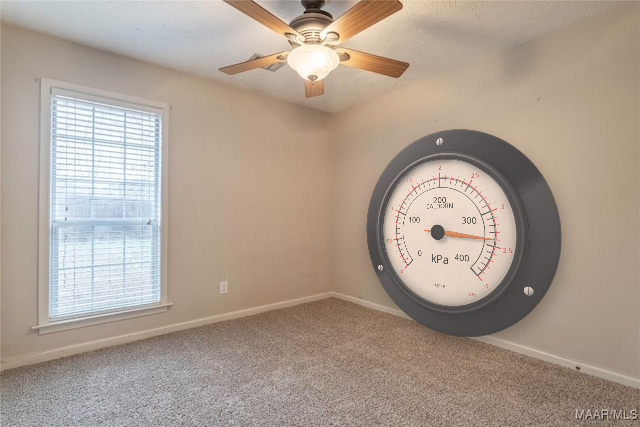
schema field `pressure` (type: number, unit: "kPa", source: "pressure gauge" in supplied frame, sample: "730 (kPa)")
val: 340 (kPa)
